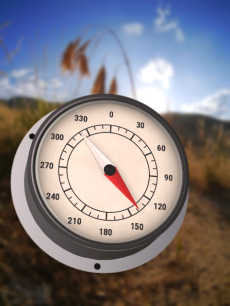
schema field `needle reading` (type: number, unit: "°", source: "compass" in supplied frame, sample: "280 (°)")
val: 140 (°)
